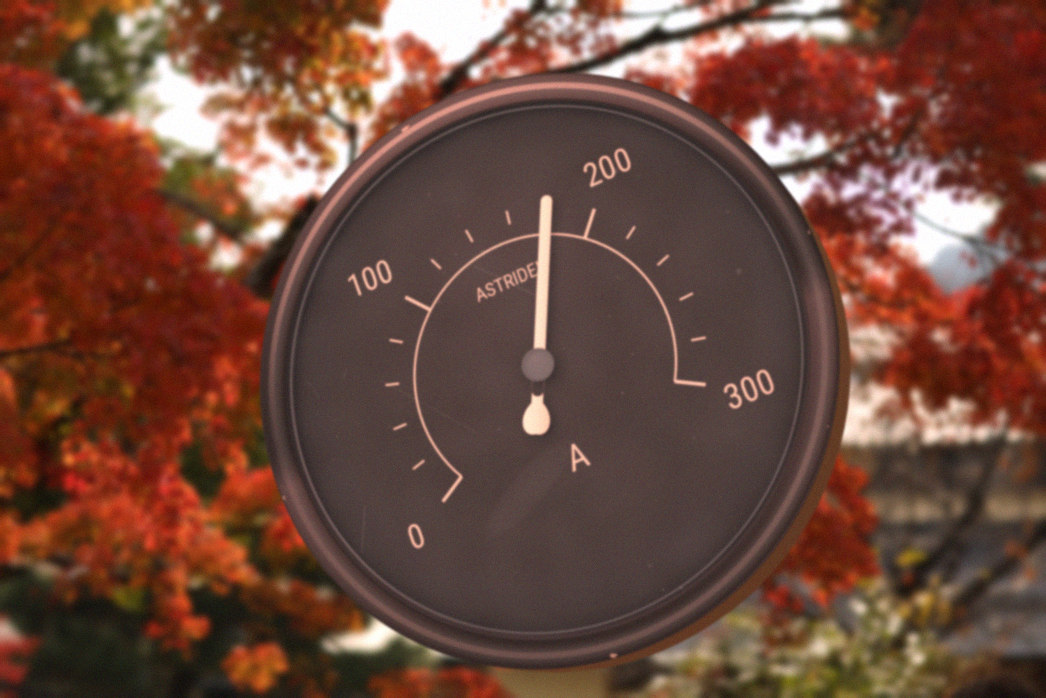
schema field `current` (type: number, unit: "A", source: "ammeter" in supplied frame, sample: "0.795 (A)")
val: 180 (A)
